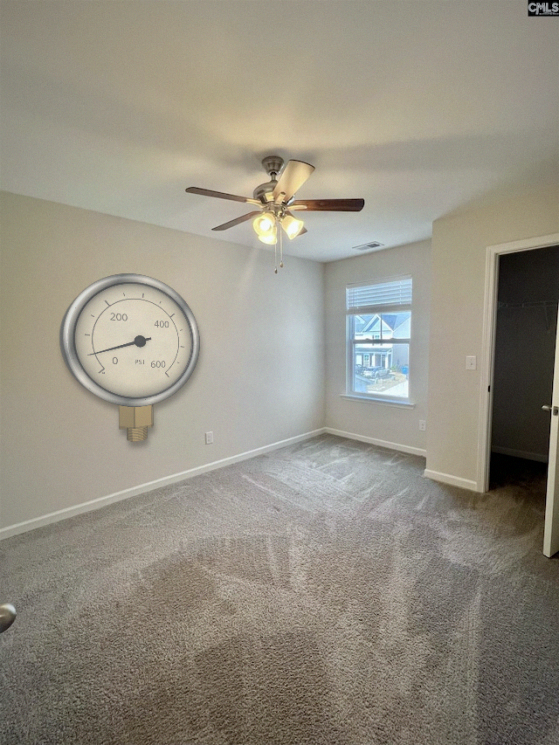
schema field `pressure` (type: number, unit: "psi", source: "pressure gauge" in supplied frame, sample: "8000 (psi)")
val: 50 (psi)
